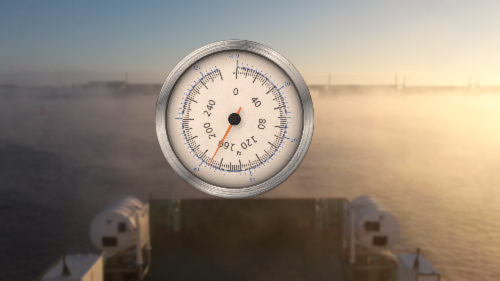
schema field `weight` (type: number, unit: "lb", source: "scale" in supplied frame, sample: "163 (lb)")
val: 170 (lb)
